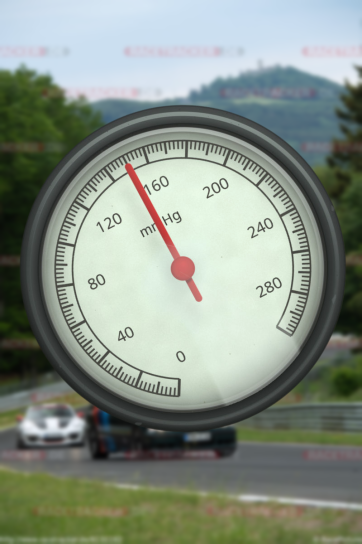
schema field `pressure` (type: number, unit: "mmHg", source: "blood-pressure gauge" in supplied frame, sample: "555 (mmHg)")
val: 150 (mmHg)
